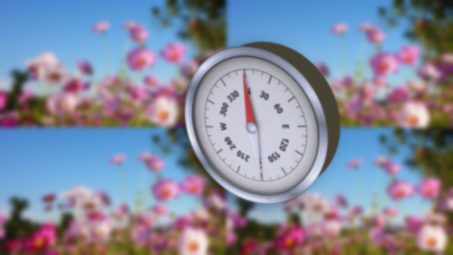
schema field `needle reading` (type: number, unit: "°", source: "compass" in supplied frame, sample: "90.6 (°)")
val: 0 (°)
